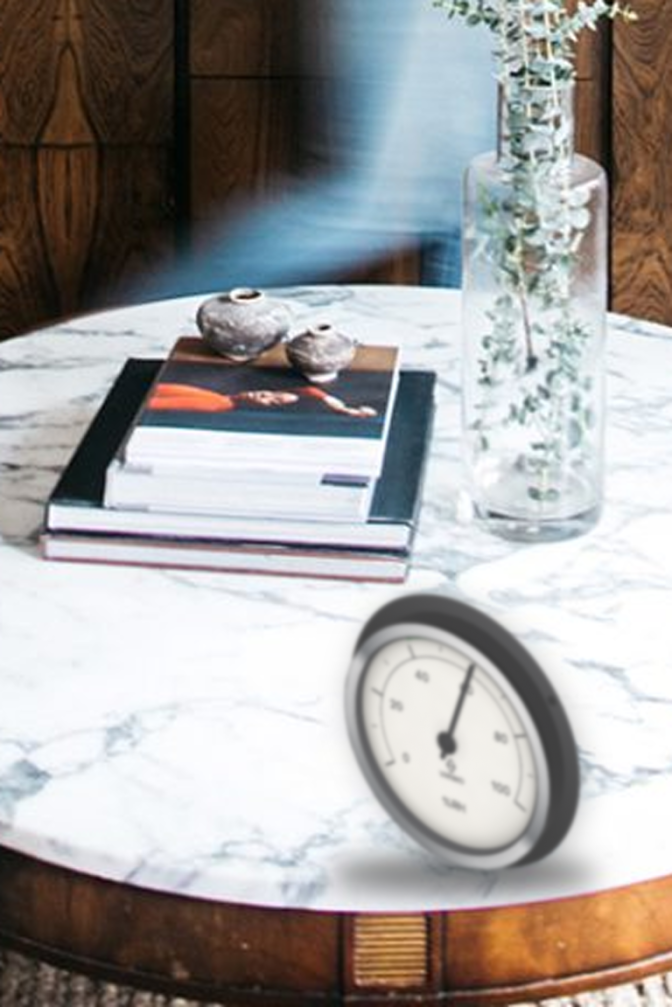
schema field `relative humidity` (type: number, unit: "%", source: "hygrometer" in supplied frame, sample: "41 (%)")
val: 60 (%)
